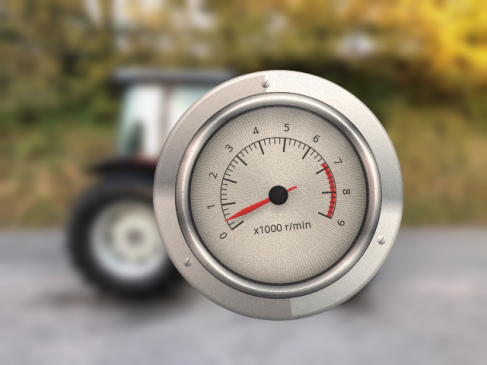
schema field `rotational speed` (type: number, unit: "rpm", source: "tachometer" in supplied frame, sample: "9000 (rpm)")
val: 400 (rpm)
